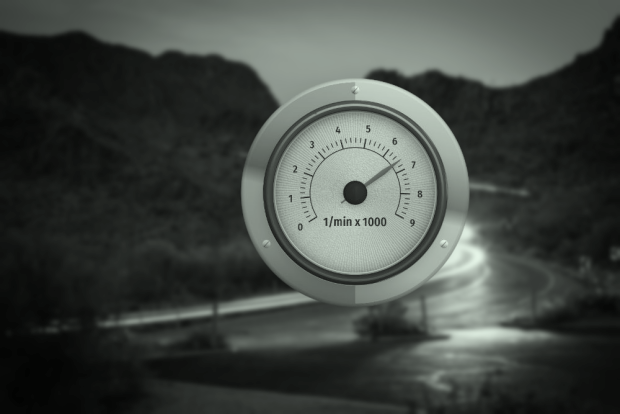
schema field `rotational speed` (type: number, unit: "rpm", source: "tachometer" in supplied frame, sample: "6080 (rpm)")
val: 6600 (rpm)
